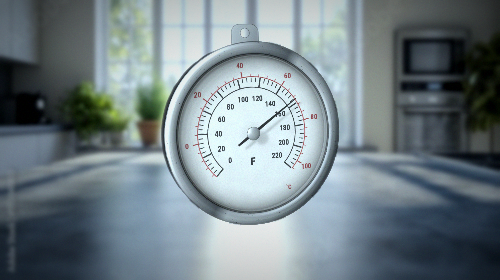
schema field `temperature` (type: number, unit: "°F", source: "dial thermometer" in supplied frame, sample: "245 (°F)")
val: 156 (°F)
